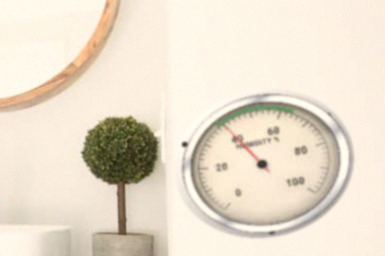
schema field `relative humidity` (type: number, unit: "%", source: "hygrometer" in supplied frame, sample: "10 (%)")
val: 40 (%)
